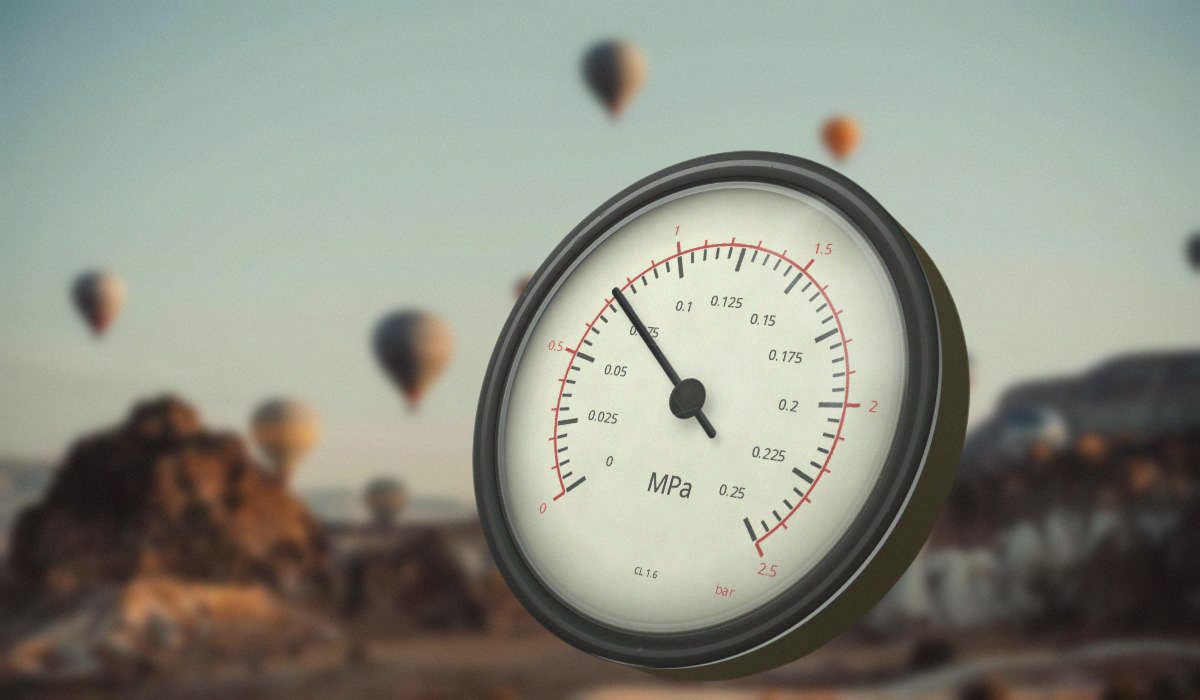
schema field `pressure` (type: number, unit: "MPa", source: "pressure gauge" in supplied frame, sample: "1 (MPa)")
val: 0.075 (MPa)
